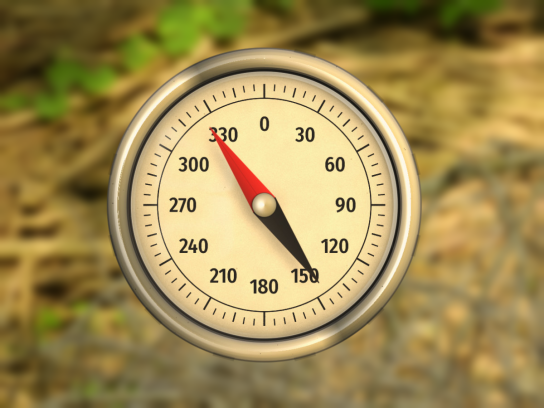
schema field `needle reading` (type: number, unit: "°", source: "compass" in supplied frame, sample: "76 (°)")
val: 325 (°)
